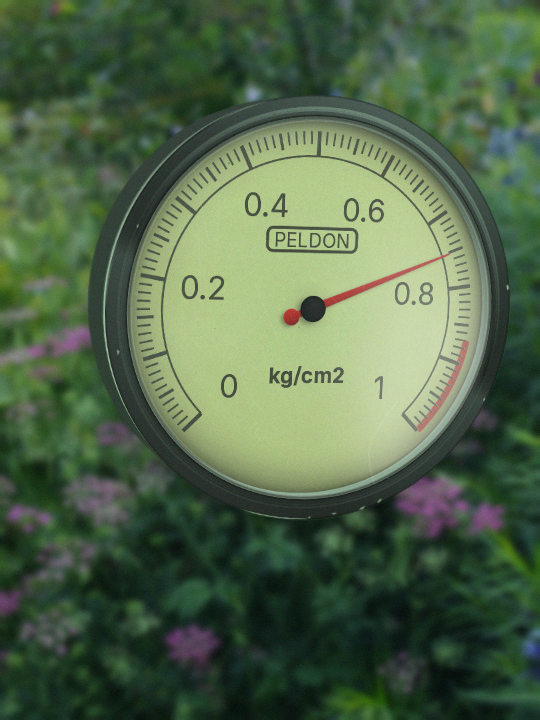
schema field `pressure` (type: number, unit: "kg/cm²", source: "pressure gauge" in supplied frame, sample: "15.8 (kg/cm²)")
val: 0.75 (kg/cm²)
